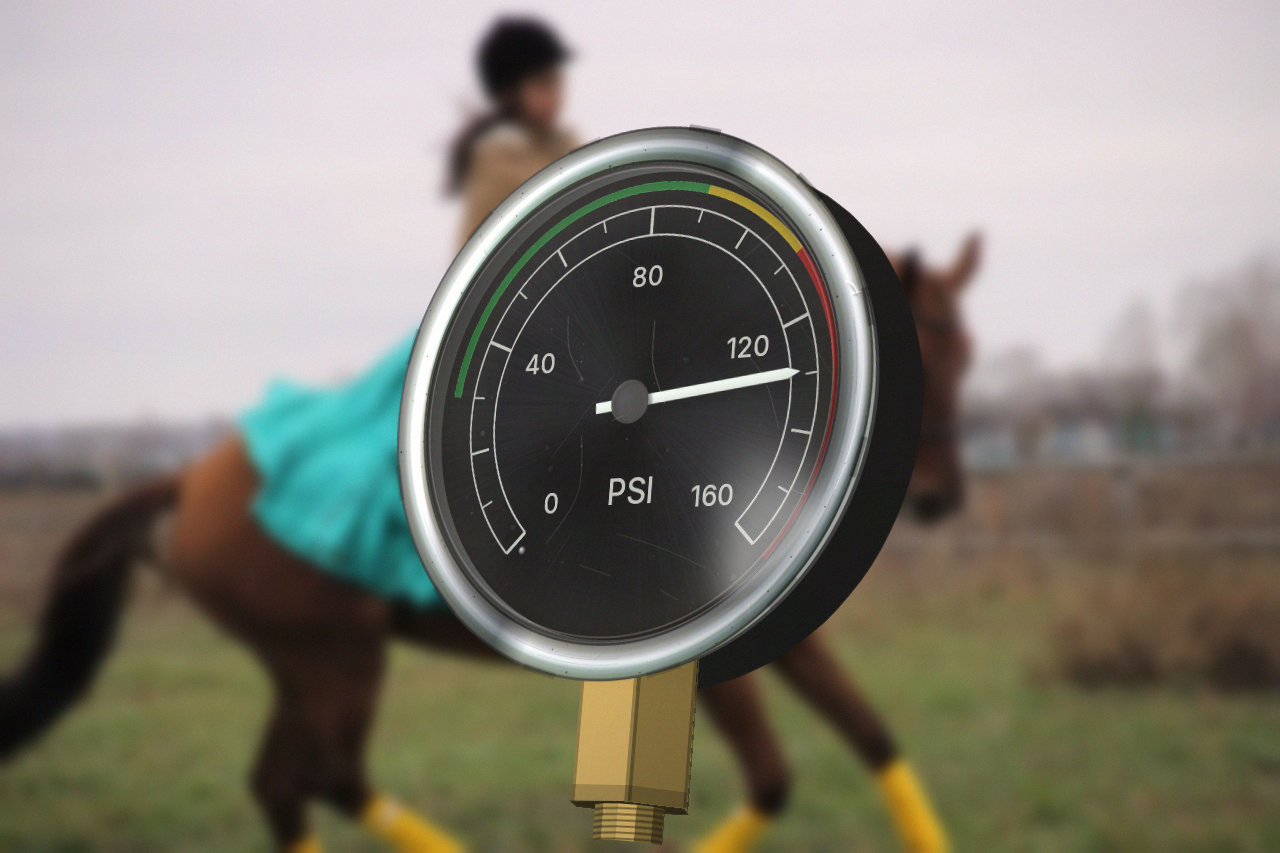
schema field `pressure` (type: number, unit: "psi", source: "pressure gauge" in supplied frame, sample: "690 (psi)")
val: 130 (psi)
